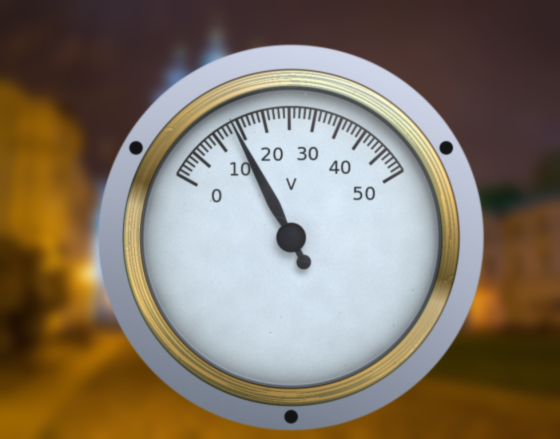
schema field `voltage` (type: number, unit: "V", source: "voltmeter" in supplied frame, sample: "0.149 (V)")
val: 14 (V)
